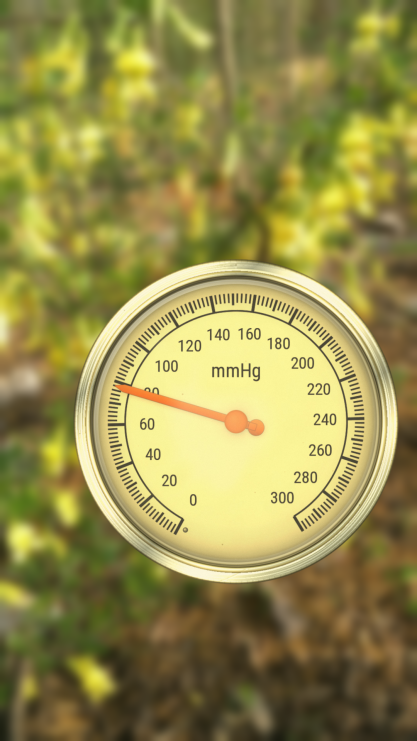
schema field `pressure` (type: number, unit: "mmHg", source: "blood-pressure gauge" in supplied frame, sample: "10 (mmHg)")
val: 78 (mmHg)
